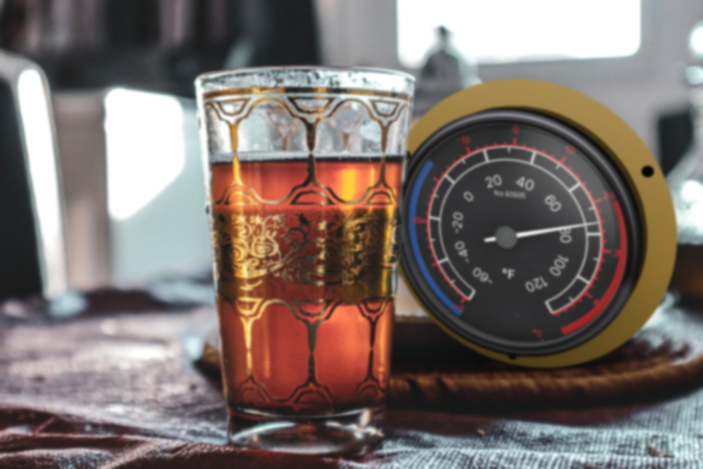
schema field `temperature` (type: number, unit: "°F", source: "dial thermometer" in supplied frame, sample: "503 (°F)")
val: 75 (°F)
